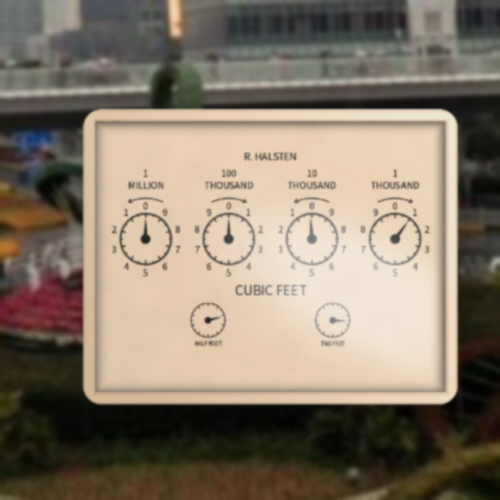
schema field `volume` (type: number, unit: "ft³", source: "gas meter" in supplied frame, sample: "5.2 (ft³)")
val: 100 (ft³)
